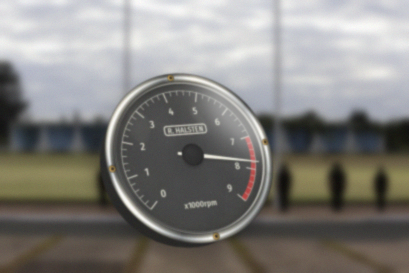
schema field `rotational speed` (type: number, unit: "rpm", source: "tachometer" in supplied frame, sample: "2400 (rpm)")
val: 7800 (rpm)
